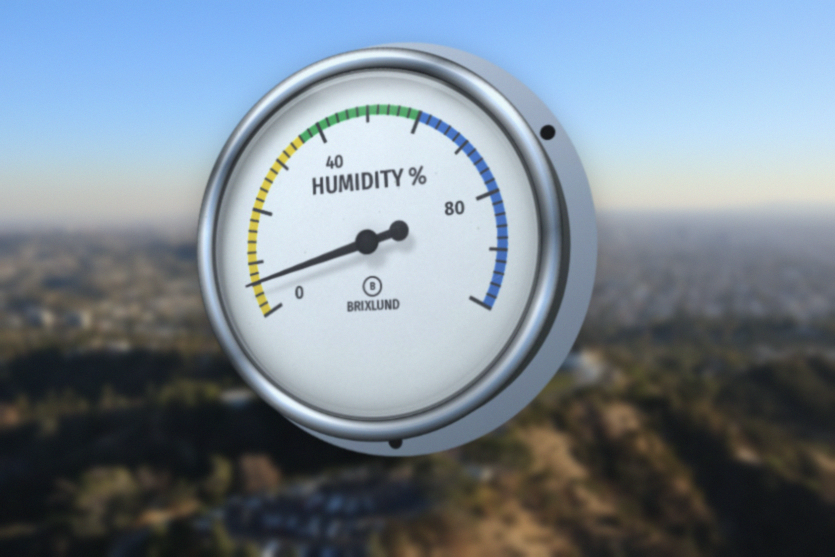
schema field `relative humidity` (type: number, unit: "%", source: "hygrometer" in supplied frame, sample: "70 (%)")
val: 6 (%)
